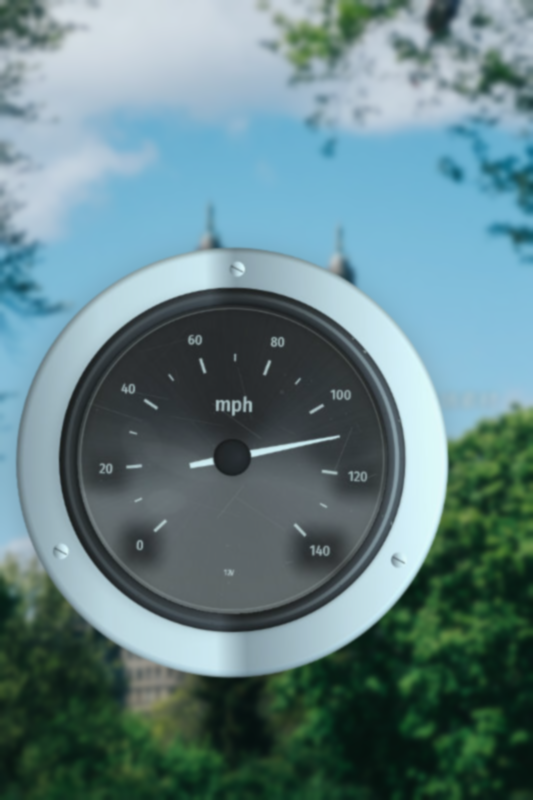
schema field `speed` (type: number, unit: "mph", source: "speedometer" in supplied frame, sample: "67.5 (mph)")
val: 110 (mph)
